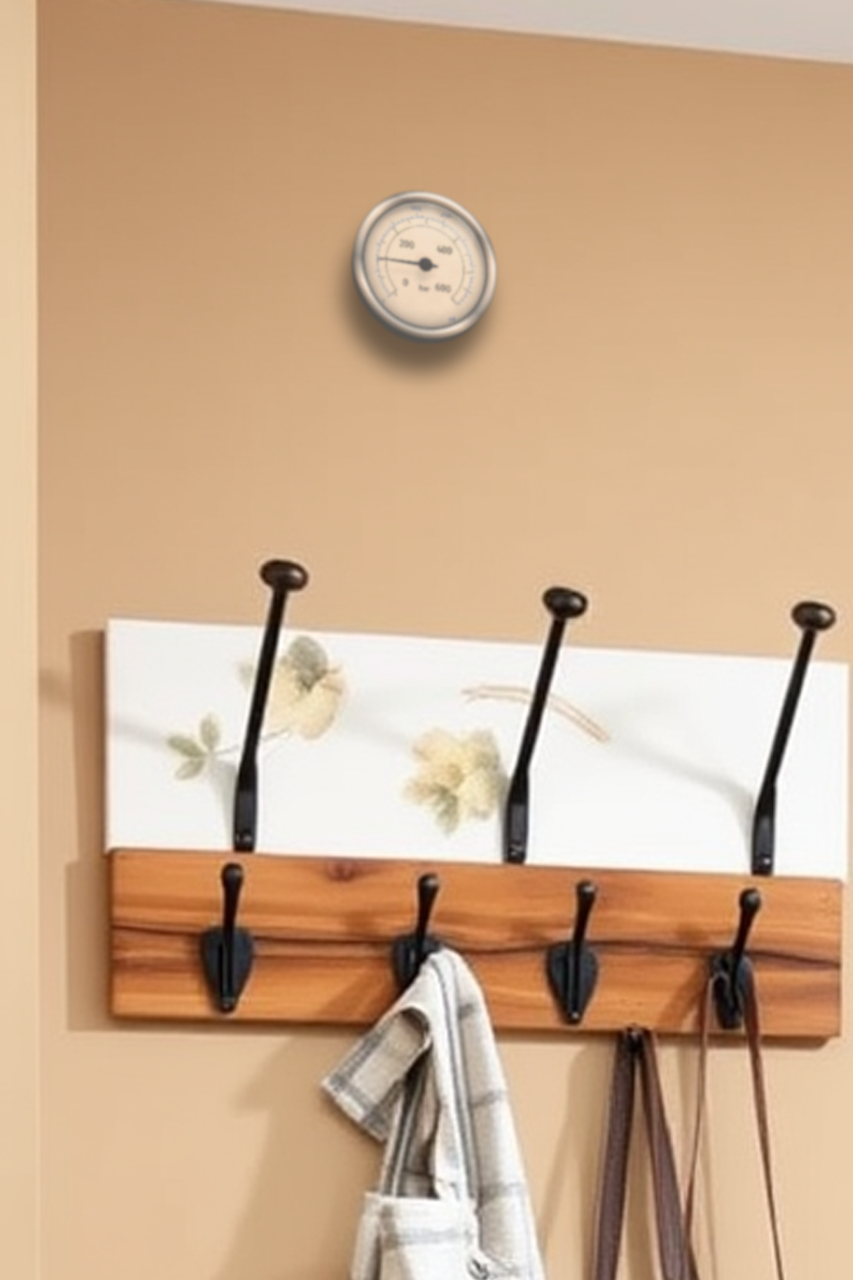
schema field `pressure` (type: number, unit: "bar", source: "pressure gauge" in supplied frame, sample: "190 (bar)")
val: 100 (bar)
